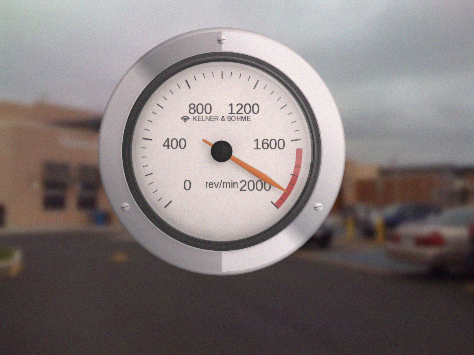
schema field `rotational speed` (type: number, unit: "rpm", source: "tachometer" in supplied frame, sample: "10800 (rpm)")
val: 1900 (rpm)
